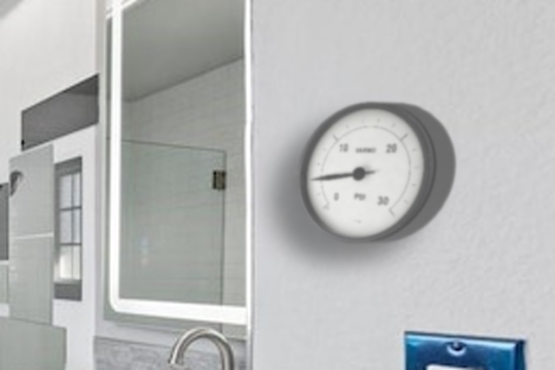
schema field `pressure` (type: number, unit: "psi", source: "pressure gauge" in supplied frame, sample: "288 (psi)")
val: 4 (psi)
